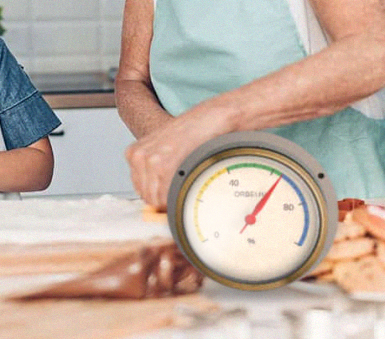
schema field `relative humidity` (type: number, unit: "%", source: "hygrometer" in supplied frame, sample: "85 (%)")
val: 64 (%)
